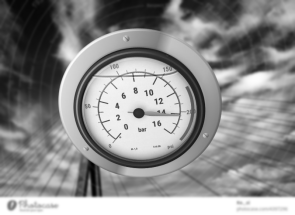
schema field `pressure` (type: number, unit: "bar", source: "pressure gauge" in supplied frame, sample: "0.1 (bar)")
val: 14 (bar)
